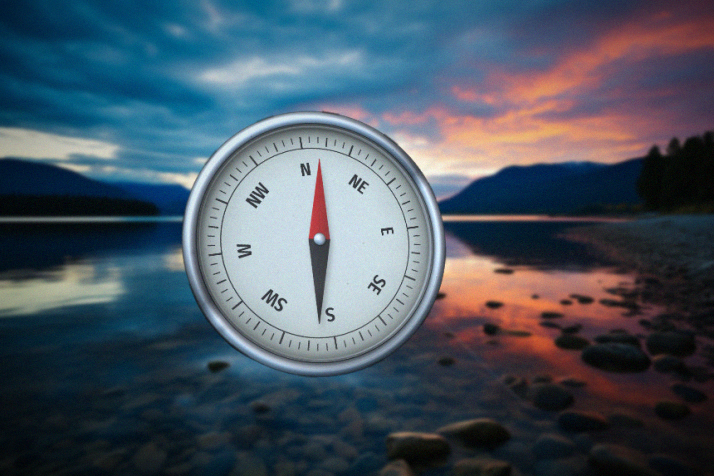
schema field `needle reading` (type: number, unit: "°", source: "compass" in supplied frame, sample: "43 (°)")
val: 10 (°)
